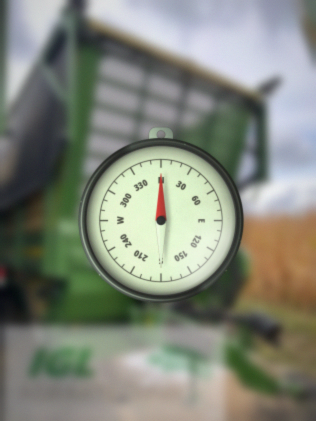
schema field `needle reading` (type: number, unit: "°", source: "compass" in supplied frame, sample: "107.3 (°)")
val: 0 (°)
